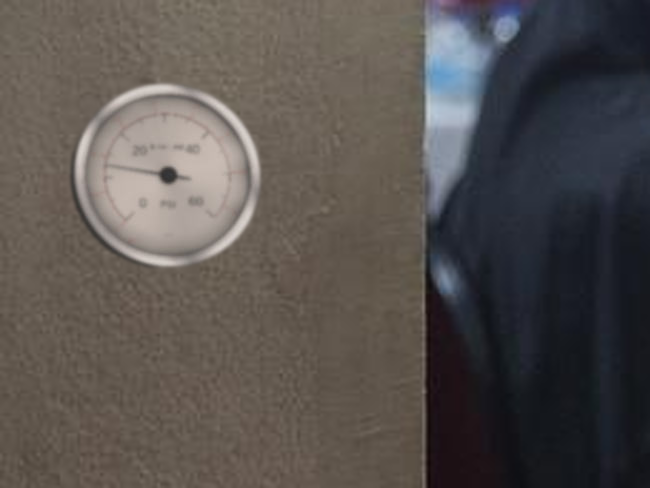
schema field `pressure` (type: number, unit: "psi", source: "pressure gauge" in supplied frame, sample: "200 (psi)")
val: 12.5 (psi)
